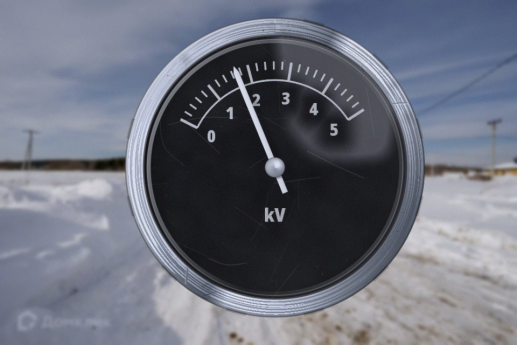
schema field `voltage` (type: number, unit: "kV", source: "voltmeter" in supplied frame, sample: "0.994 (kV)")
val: 1.7 (kV)
